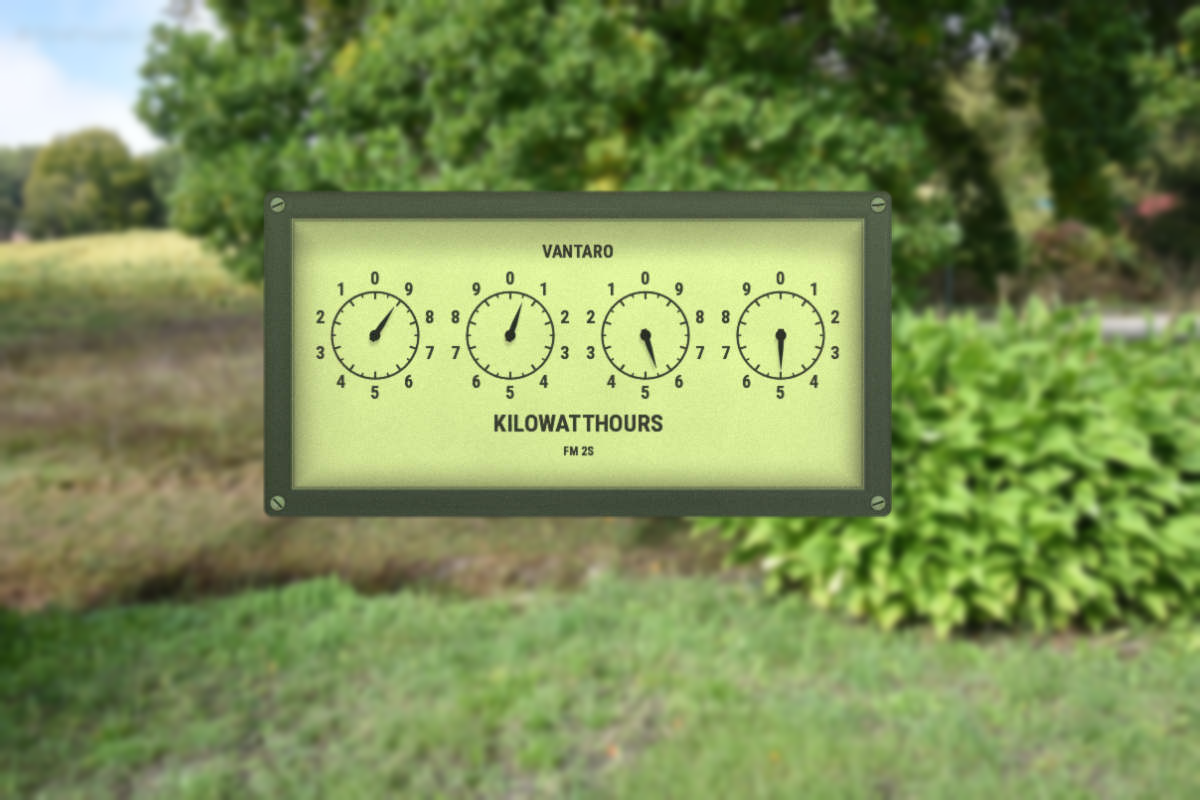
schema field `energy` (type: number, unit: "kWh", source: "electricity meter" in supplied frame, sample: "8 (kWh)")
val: 9055 (kWh)
